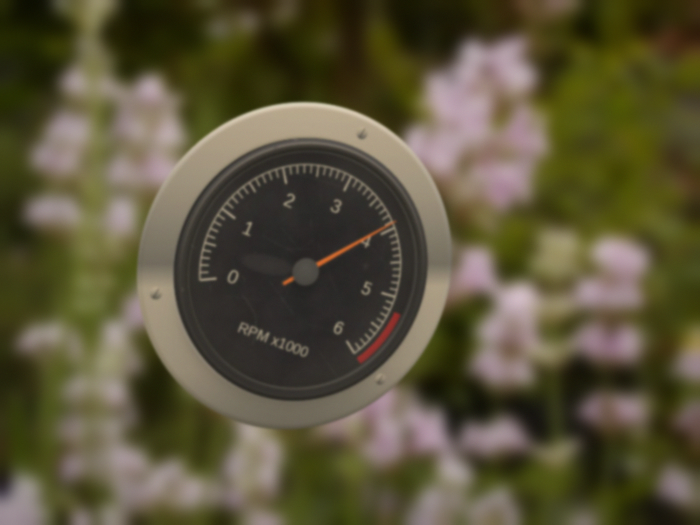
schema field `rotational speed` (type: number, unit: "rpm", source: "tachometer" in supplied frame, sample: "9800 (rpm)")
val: 3900 (rpm)
